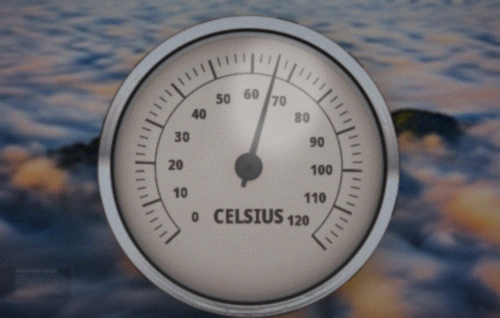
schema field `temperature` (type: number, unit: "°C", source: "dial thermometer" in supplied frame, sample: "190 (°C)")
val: 66 (°C)
